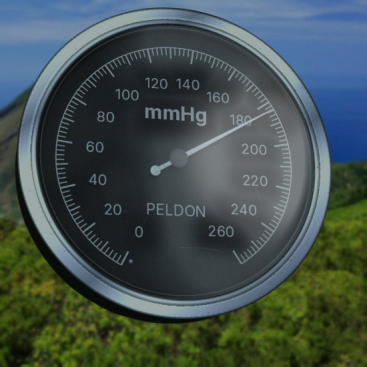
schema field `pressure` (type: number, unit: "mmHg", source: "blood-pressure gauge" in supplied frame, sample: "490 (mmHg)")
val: 184 (mmHg)
